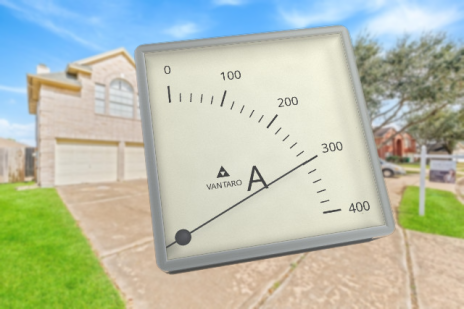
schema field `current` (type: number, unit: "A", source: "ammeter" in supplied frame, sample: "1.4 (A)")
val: 300 (A)
